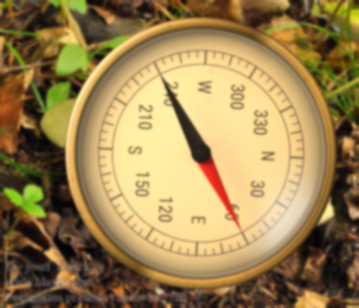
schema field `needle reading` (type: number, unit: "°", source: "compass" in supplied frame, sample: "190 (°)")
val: 60 (°)
